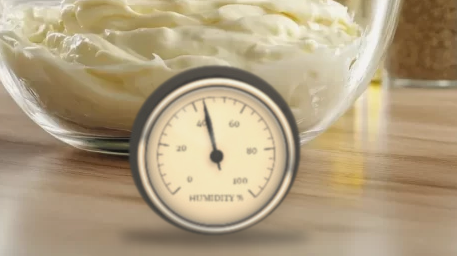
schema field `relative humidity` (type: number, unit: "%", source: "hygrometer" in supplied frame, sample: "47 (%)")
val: 44 (%)
